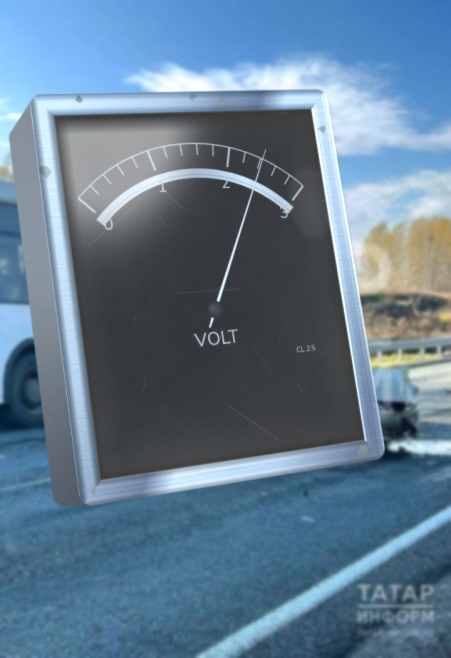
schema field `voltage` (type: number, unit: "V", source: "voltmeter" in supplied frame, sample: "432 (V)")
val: 2.4 (V)
